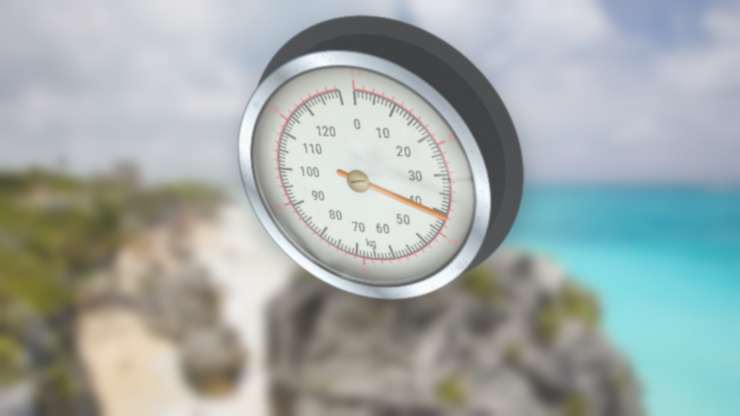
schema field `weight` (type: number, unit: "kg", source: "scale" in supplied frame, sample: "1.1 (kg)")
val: 40 (kg)
